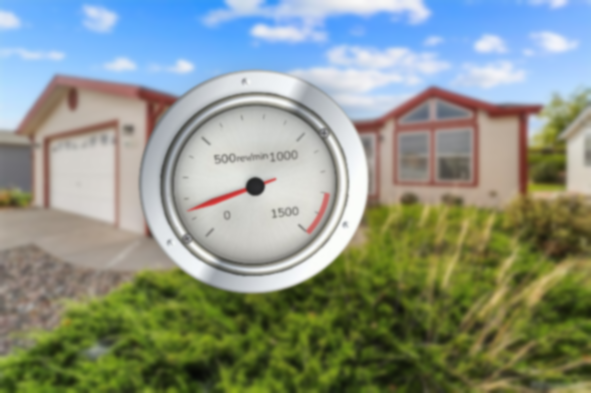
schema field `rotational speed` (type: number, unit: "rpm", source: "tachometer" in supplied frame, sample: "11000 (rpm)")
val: 150 (rpm)
